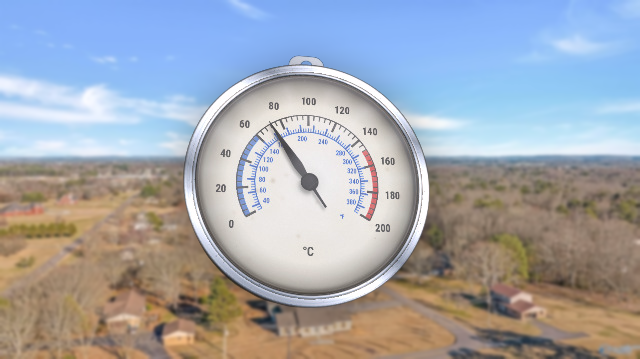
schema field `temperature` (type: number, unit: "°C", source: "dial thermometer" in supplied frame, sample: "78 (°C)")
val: 72 (°C)
